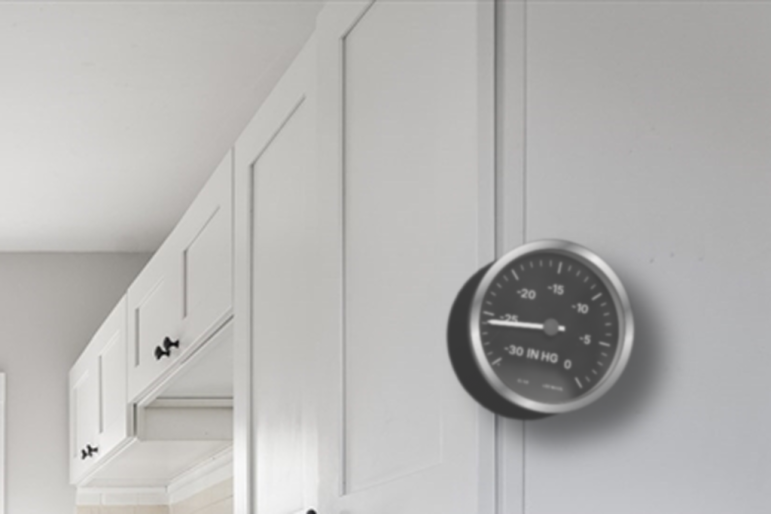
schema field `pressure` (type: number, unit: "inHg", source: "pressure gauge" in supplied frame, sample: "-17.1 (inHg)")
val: -26 (inHg)
